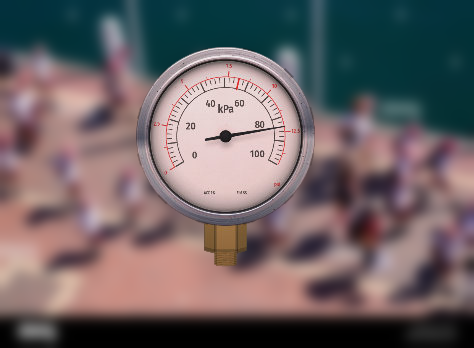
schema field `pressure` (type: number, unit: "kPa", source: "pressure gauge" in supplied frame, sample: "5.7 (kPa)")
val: 84 (kPa)
